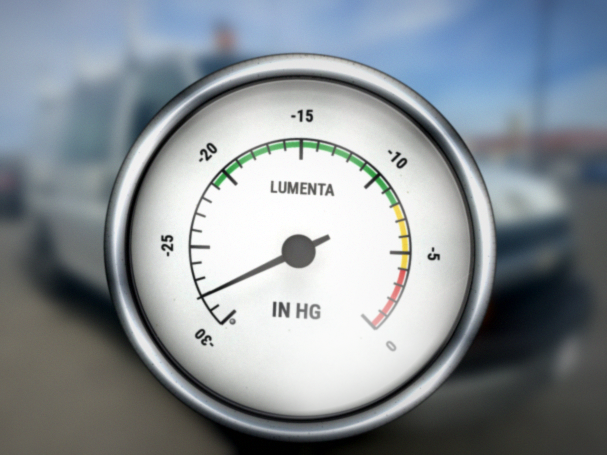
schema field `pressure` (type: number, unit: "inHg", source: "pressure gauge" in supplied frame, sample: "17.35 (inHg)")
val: -28 (inHg)
